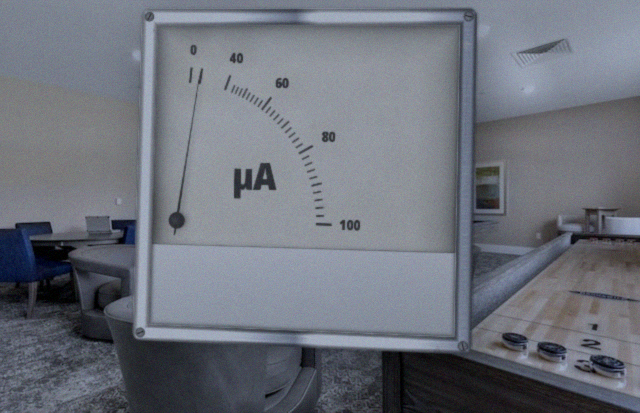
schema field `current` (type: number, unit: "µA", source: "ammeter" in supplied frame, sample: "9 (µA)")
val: 20 (µA)
